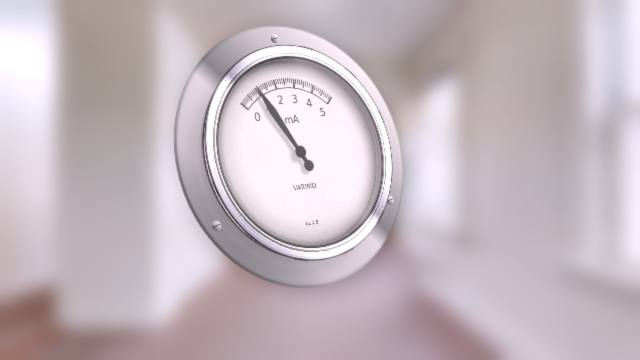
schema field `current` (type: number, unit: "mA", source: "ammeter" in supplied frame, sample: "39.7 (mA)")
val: 1 (mA)
